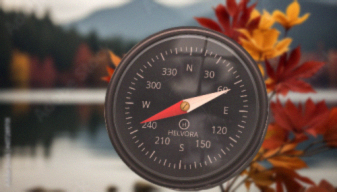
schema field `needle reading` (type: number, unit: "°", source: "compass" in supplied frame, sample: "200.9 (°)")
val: 245 (°)
